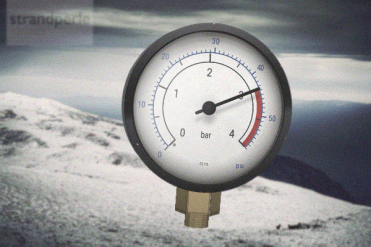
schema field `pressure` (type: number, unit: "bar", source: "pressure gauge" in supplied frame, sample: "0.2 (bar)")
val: 3 (bar)
